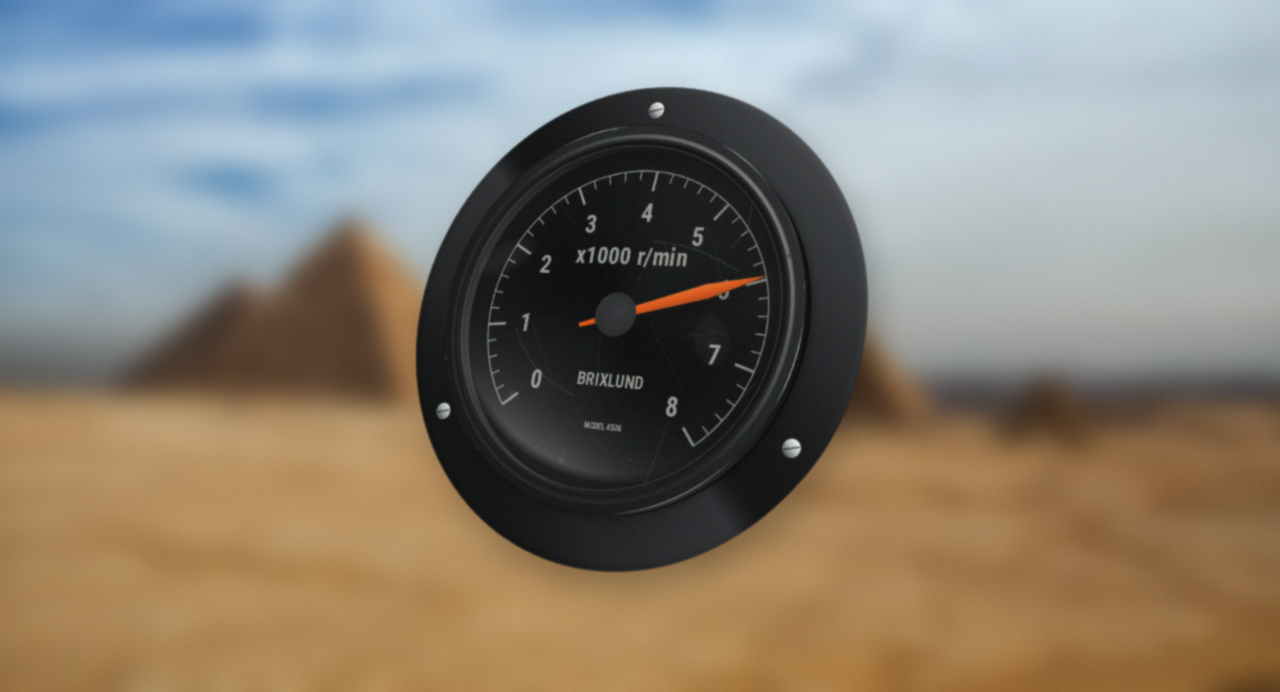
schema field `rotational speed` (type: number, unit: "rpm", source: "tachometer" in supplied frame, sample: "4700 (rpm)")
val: 6000 (rpm)
